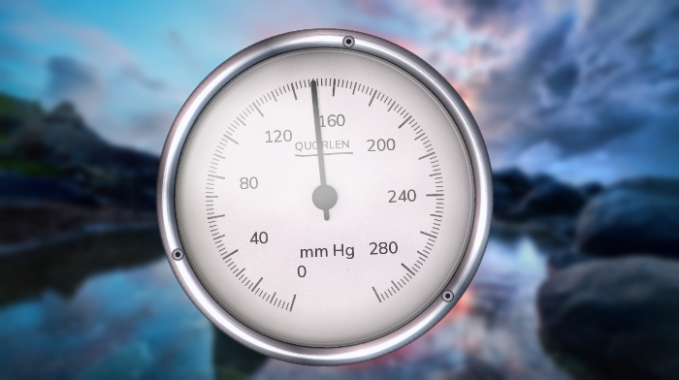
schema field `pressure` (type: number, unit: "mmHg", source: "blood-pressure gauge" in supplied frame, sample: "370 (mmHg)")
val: 150 (mmHg)
